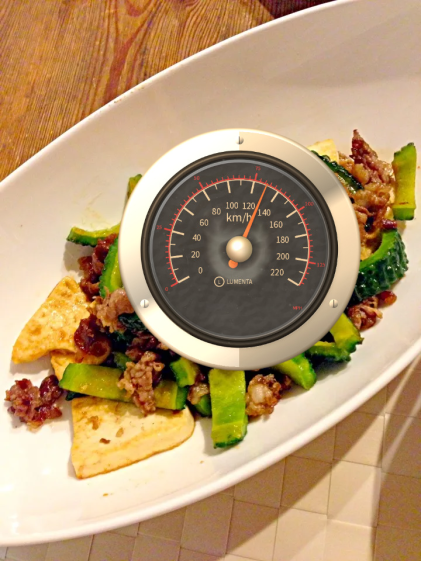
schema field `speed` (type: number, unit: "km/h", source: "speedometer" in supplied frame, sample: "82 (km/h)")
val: 130 (km/h)
